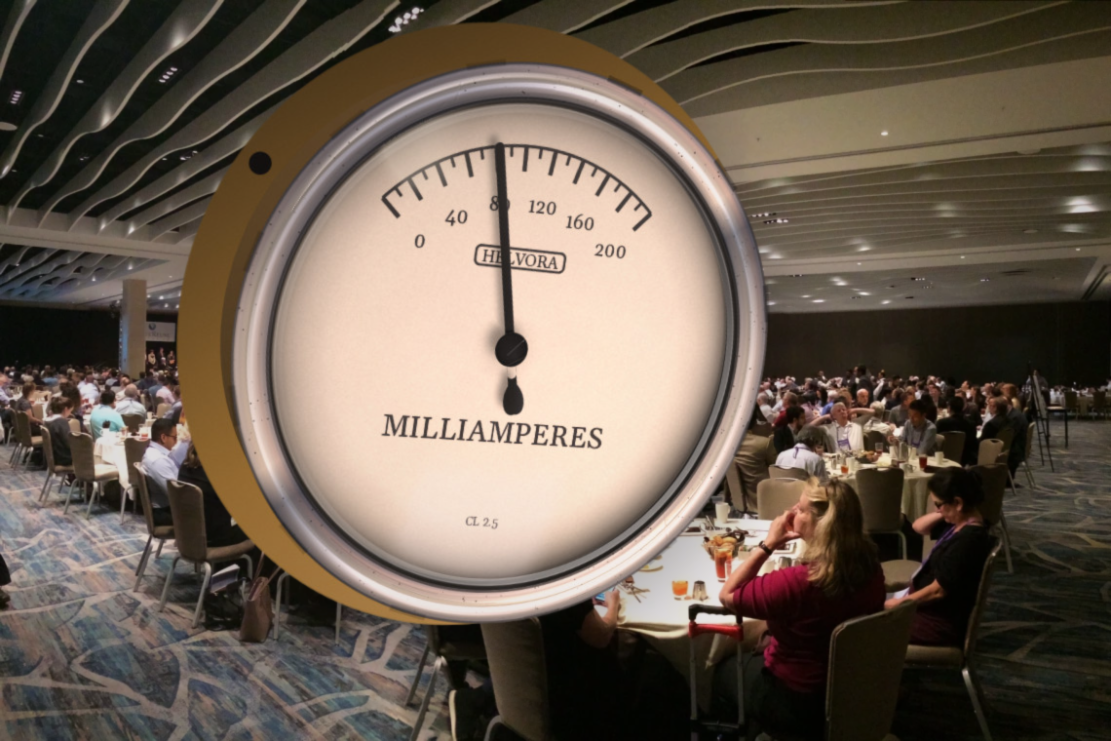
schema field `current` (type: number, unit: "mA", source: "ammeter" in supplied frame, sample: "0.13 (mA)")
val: 80 (mA)
